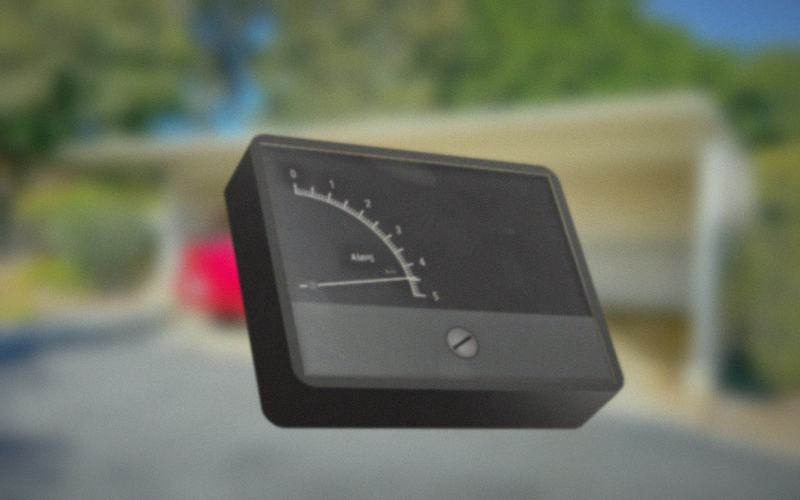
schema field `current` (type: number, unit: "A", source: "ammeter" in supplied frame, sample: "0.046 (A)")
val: 4.5 (A)
